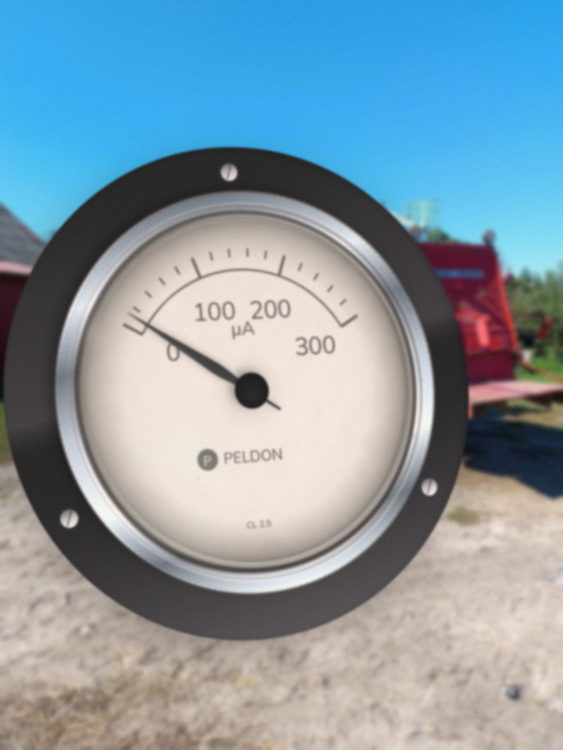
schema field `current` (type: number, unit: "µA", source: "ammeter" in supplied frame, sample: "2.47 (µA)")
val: 10 (µA)
